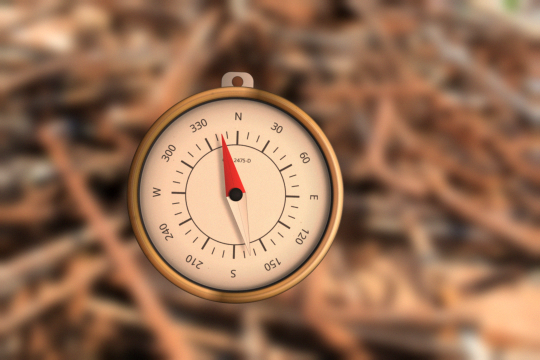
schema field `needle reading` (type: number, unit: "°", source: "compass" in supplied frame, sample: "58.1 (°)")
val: 345 (°)
